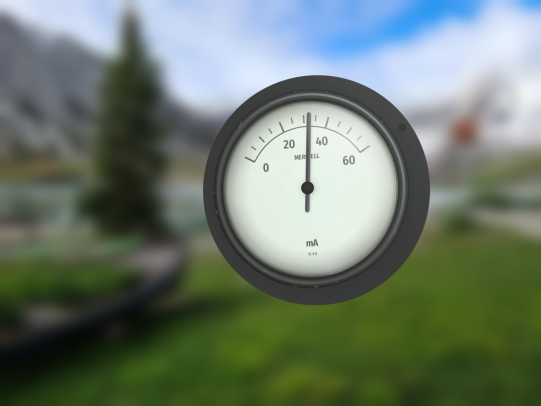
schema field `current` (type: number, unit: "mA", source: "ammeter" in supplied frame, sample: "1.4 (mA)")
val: 32.5 (mA)
